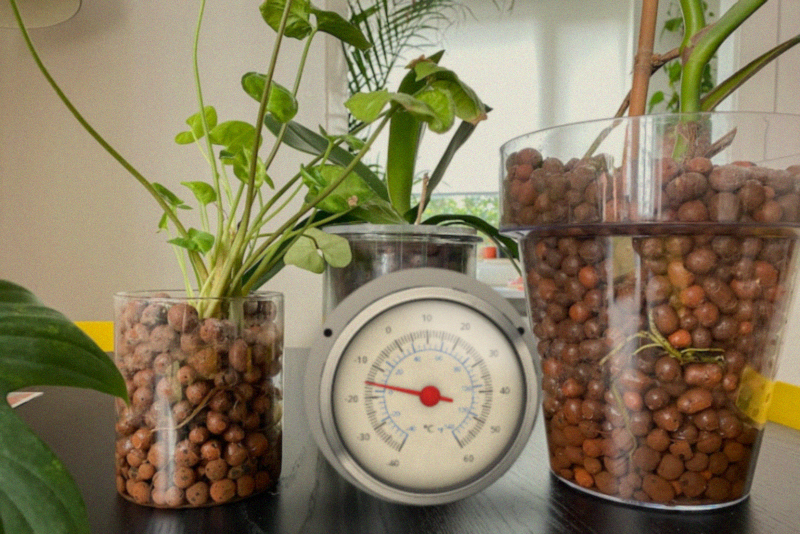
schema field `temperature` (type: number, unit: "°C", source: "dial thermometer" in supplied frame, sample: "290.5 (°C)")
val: -15 (°C)
